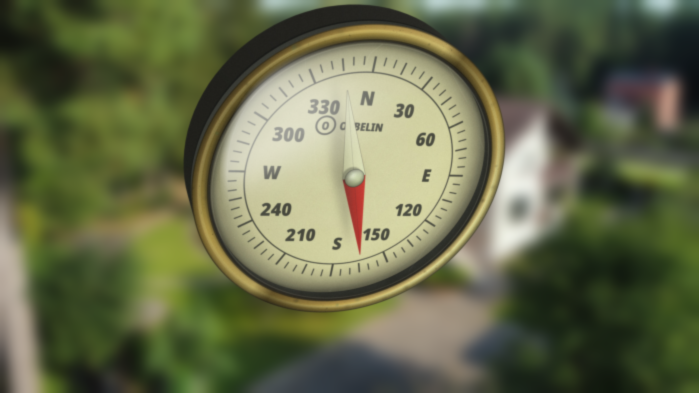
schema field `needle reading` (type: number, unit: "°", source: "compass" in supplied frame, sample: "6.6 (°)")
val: 165 (°)
